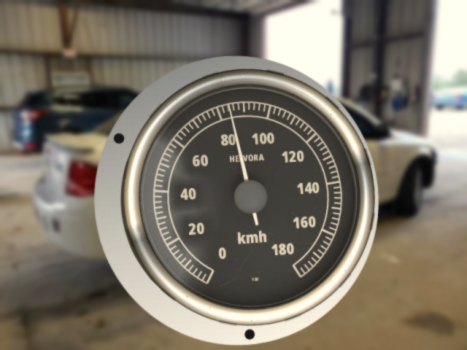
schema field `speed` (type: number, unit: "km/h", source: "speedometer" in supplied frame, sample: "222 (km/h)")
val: 84 (km/h)
